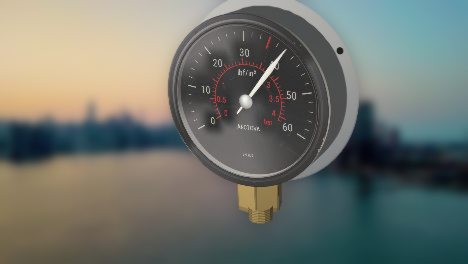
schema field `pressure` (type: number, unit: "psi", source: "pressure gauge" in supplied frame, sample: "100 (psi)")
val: 40 (psi)
